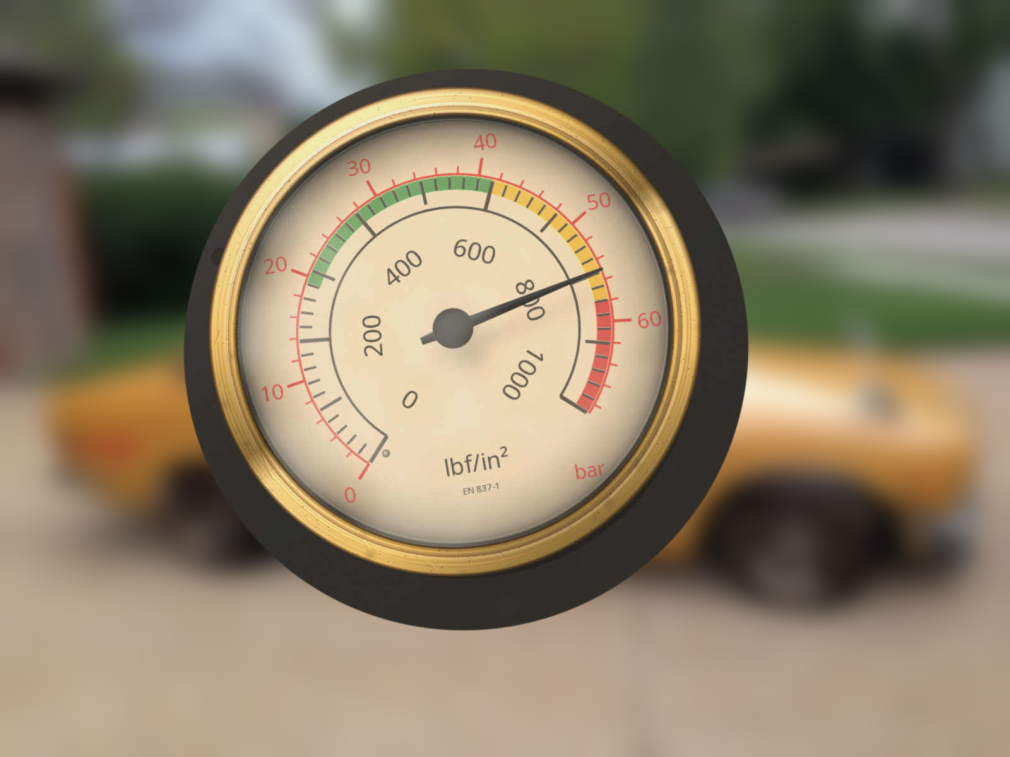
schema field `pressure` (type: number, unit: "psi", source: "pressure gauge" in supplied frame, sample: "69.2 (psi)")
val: 800 (psi)
